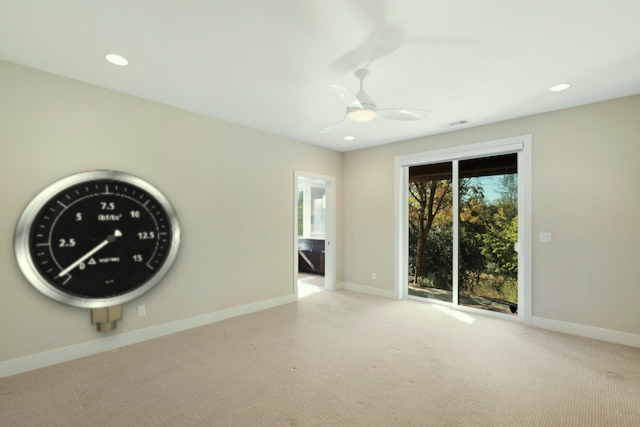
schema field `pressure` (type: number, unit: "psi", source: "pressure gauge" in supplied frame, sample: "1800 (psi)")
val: 0.5 (psi)
